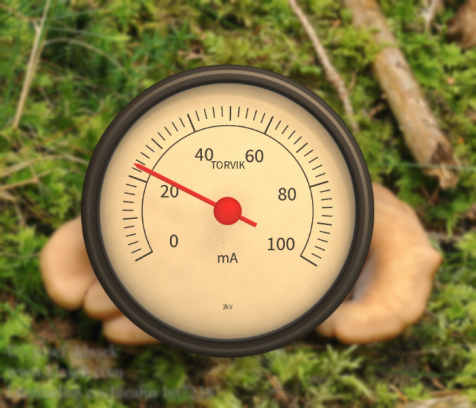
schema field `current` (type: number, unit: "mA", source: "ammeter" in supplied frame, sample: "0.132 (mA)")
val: 23 (mA)
